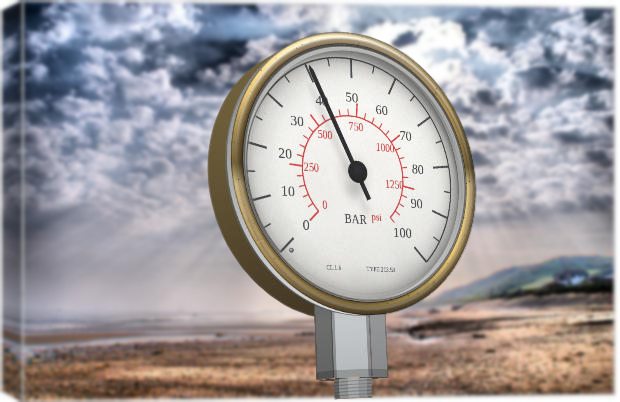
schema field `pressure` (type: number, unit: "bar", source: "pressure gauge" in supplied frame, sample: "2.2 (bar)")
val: 40 (bar)
